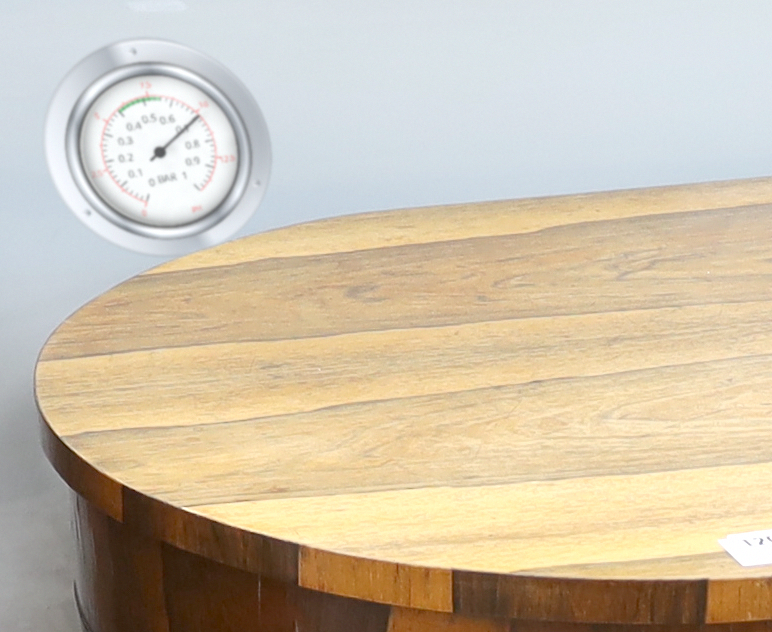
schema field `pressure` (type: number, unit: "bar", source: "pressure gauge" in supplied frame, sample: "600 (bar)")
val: 0.7 (bar)
